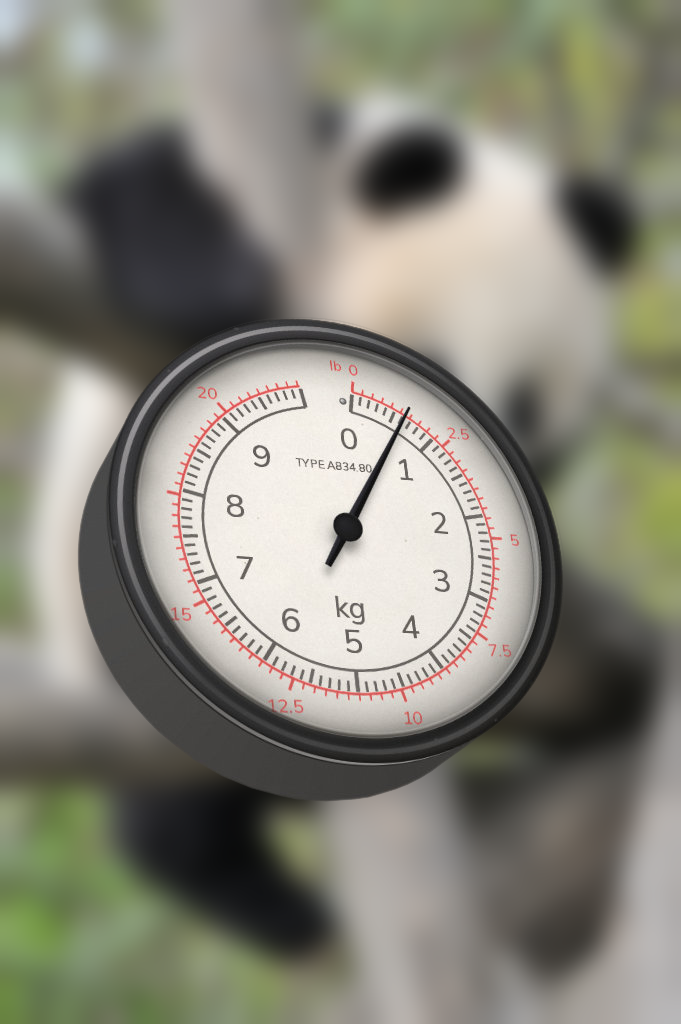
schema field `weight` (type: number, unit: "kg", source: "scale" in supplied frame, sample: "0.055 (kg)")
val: 0.6 (kg)
